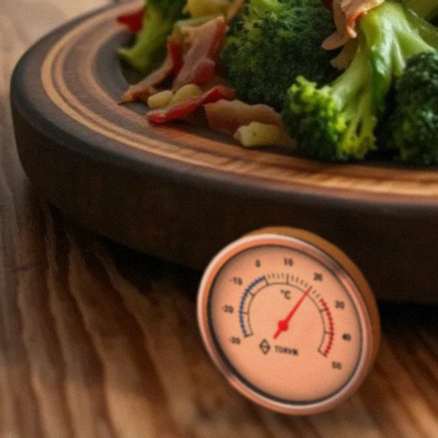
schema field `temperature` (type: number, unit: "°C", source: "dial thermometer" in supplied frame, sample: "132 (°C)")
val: 20 (°C)
